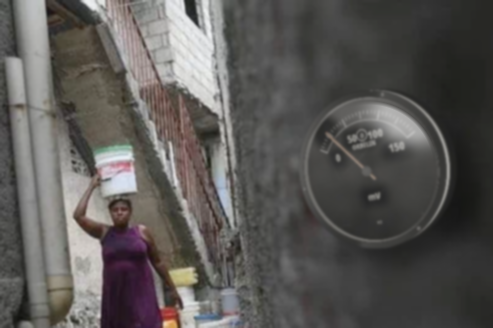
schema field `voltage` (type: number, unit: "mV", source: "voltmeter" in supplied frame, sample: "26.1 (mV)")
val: 25 (mV)
